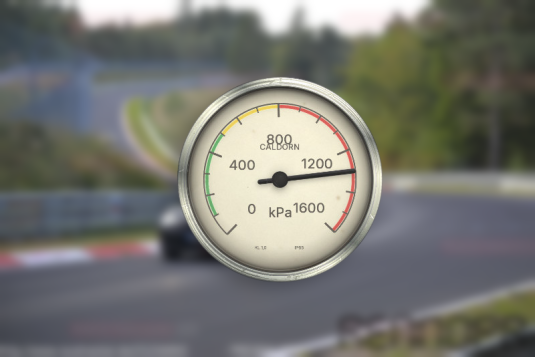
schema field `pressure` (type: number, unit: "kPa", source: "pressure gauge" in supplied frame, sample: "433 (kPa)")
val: 1300 (kPa)
